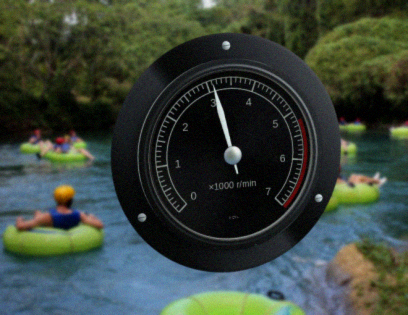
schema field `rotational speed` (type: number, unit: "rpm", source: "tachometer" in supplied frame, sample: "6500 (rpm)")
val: 3100 (rpm)
